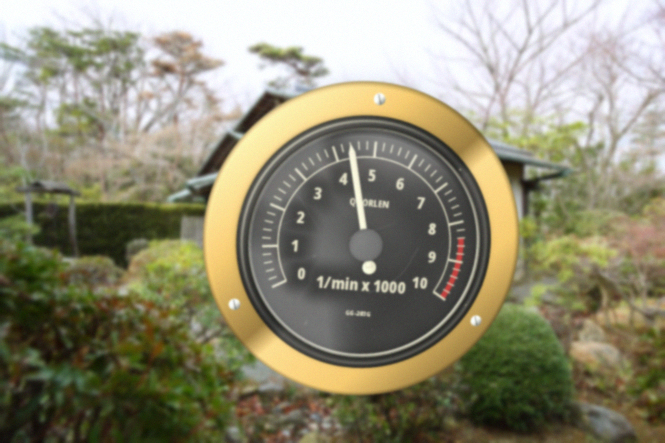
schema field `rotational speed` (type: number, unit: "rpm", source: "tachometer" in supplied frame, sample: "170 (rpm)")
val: 4400 (rpm)
